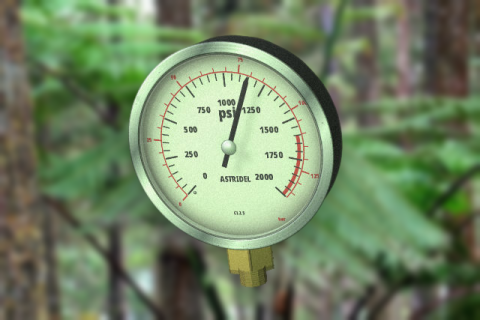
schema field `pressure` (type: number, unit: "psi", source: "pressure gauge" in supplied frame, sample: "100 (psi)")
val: 1150 (psi)
